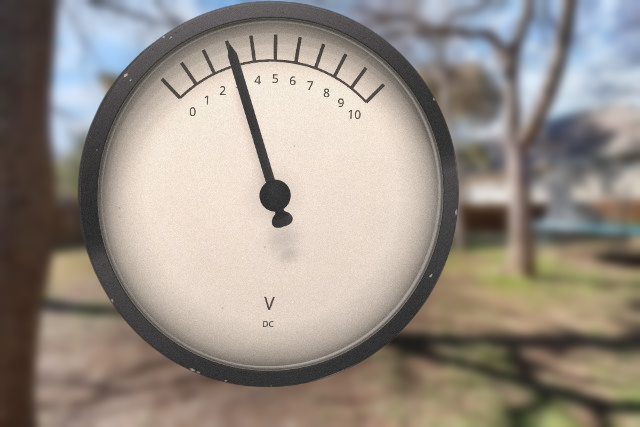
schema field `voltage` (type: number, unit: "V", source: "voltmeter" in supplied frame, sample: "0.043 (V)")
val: 3 (V)
